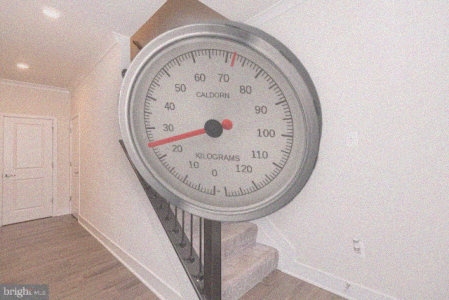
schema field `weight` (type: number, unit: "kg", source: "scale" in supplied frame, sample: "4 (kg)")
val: 25 (kg)
